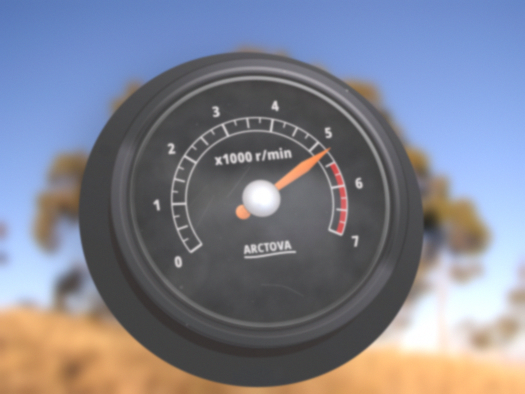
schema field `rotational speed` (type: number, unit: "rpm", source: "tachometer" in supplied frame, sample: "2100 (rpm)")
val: 5250 (rpm)
